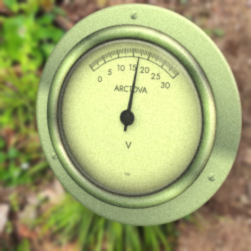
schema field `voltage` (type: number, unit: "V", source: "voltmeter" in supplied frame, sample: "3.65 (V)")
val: 17.5 (V)
